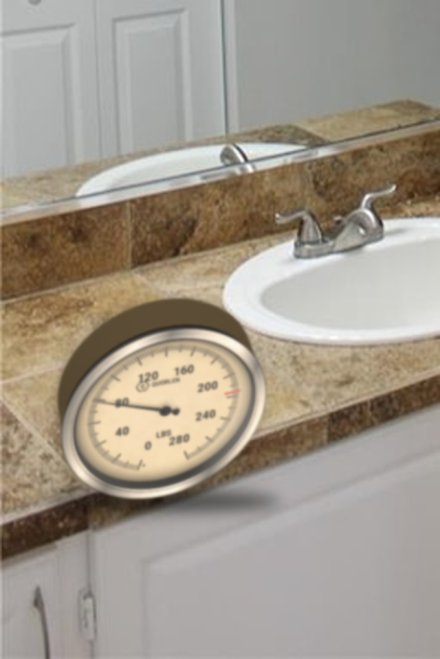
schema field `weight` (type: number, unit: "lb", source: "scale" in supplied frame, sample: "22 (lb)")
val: 80 (lb)
